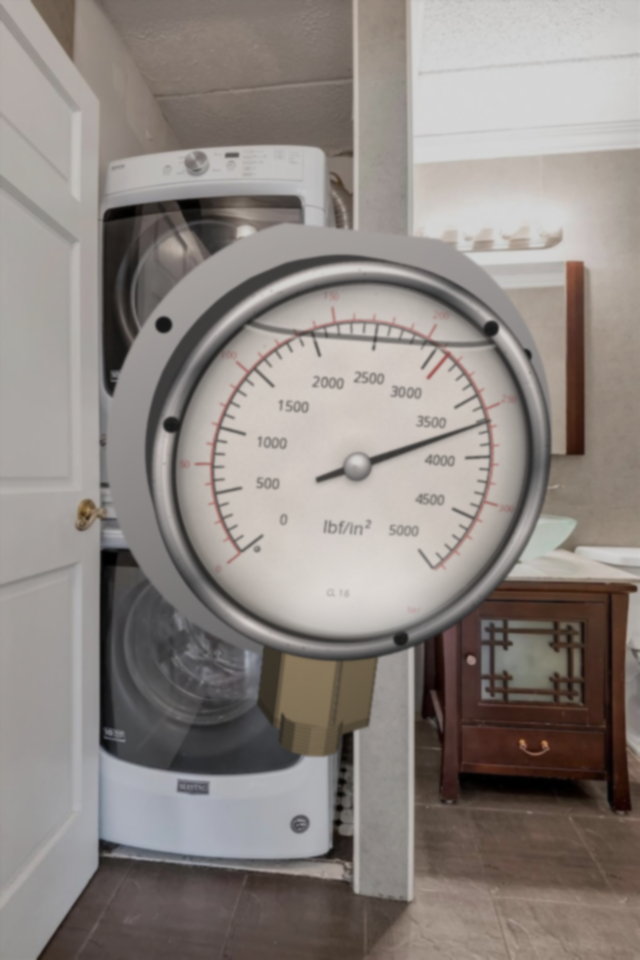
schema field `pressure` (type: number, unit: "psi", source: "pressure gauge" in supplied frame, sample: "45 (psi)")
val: 3700 (psi)
